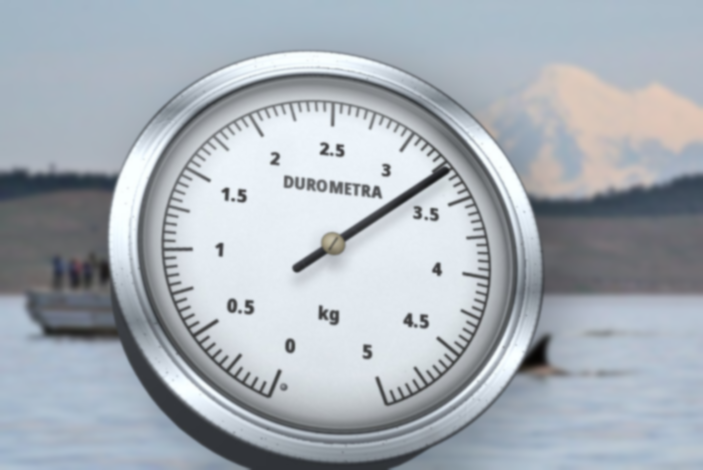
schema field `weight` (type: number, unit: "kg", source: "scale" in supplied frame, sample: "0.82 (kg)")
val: 3.3 (kg)
